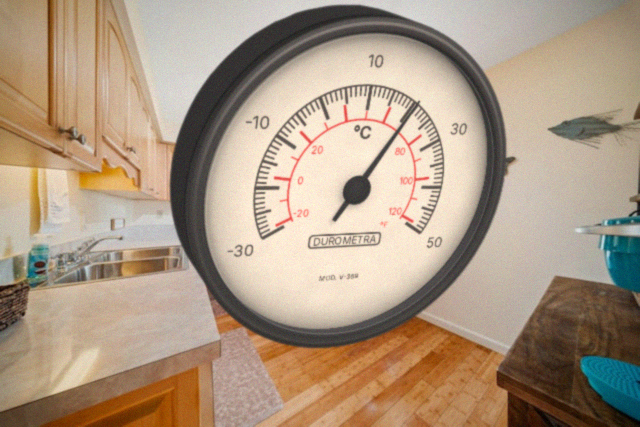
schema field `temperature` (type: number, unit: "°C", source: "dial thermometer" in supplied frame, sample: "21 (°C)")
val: 20 (°C)
